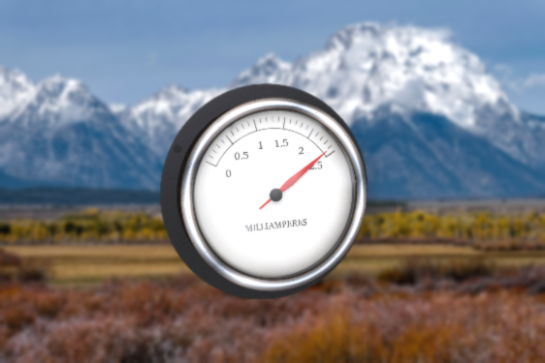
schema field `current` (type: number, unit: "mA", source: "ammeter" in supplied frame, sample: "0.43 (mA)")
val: 2.4 (mA)
